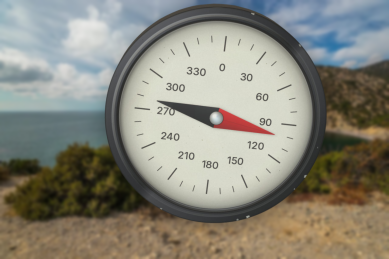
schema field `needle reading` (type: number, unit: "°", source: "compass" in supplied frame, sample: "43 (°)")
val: 100 (°)
